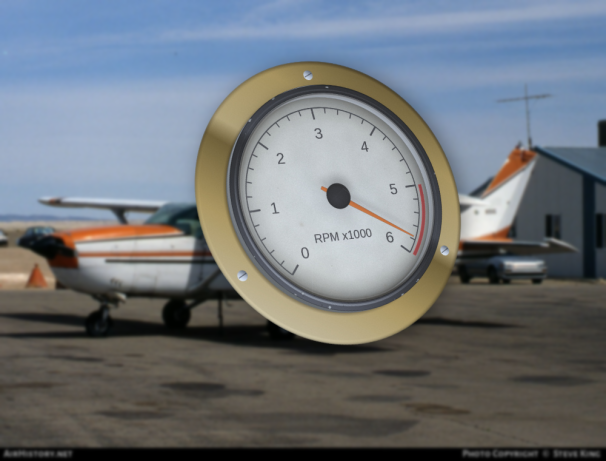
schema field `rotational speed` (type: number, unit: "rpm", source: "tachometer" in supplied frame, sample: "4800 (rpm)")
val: 5800 (rpm)
